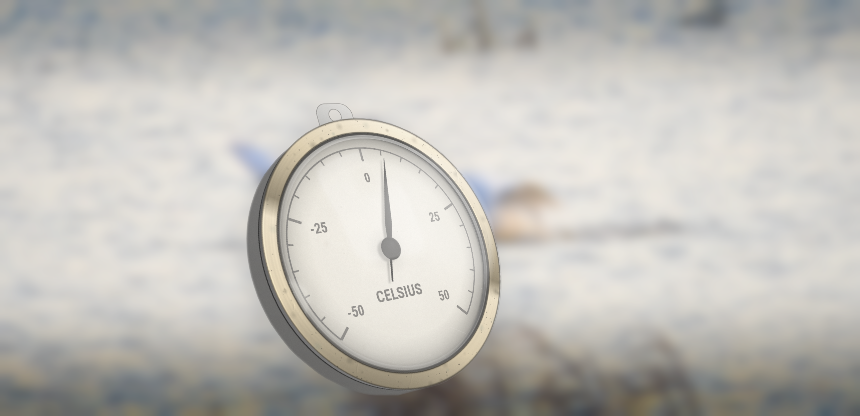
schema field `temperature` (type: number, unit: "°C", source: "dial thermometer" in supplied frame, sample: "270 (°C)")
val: 5 (°C)
